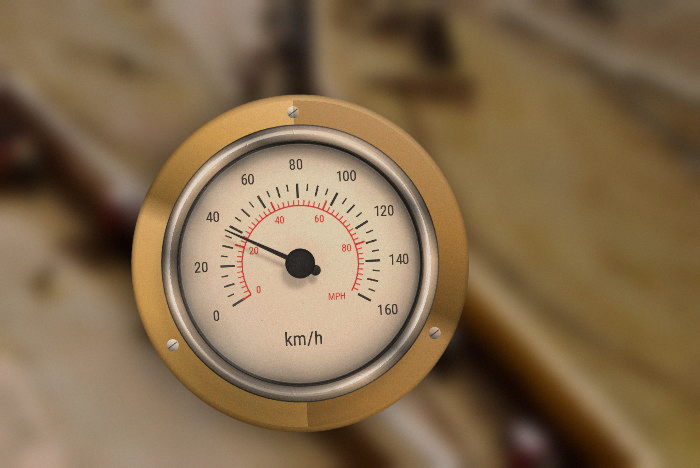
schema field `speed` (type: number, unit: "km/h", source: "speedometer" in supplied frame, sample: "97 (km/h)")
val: 37.5 (km/h)
